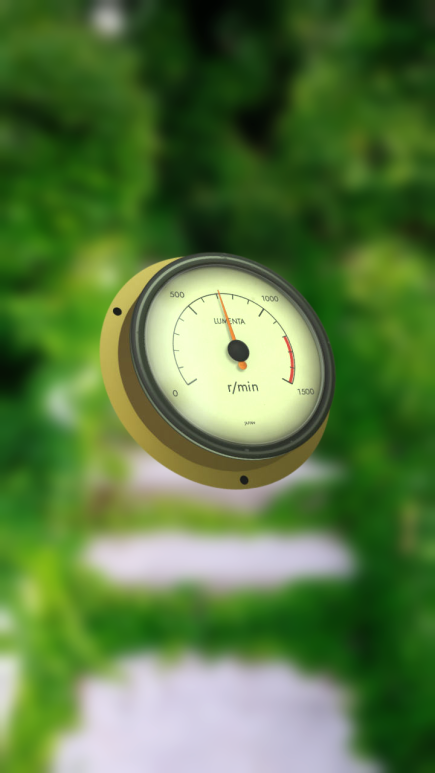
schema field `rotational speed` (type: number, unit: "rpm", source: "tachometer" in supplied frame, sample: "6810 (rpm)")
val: 700 (rpm)
